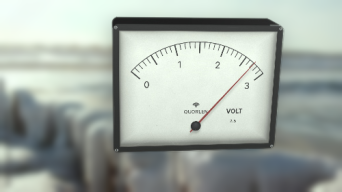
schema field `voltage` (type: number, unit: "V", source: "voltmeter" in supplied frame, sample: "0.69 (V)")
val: 2.7 (V)
